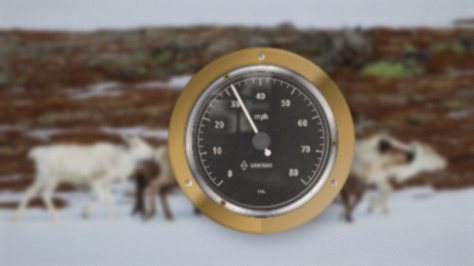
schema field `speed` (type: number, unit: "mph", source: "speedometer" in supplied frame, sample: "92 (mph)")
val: 32 (mph)
